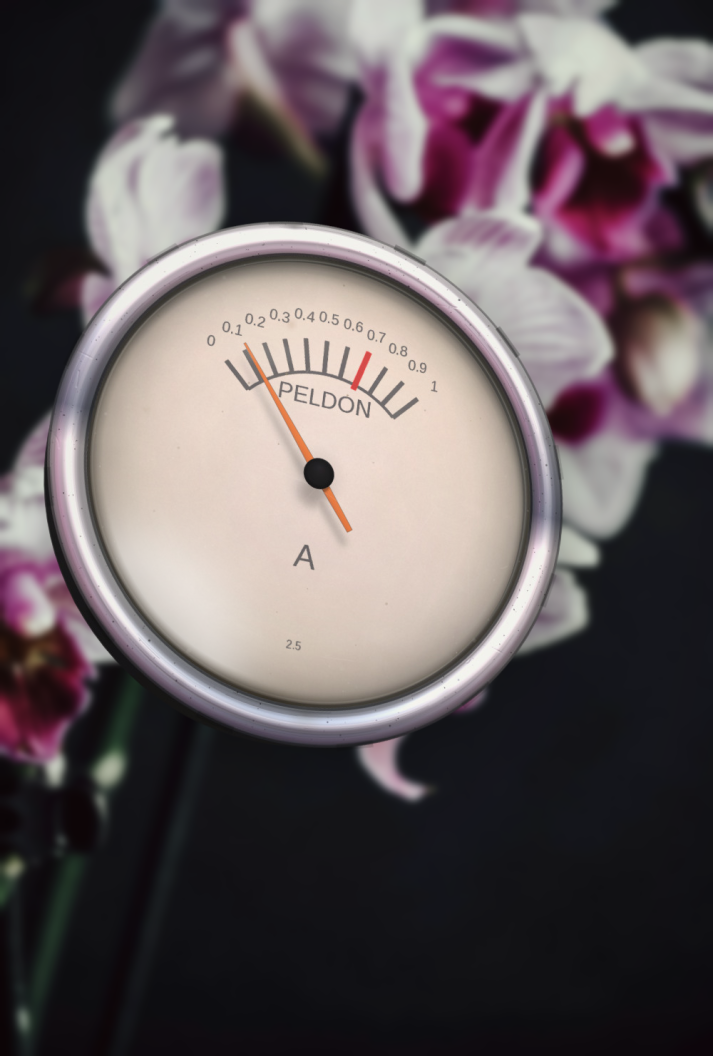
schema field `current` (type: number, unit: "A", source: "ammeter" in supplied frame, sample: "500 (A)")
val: 0.1 (A)
